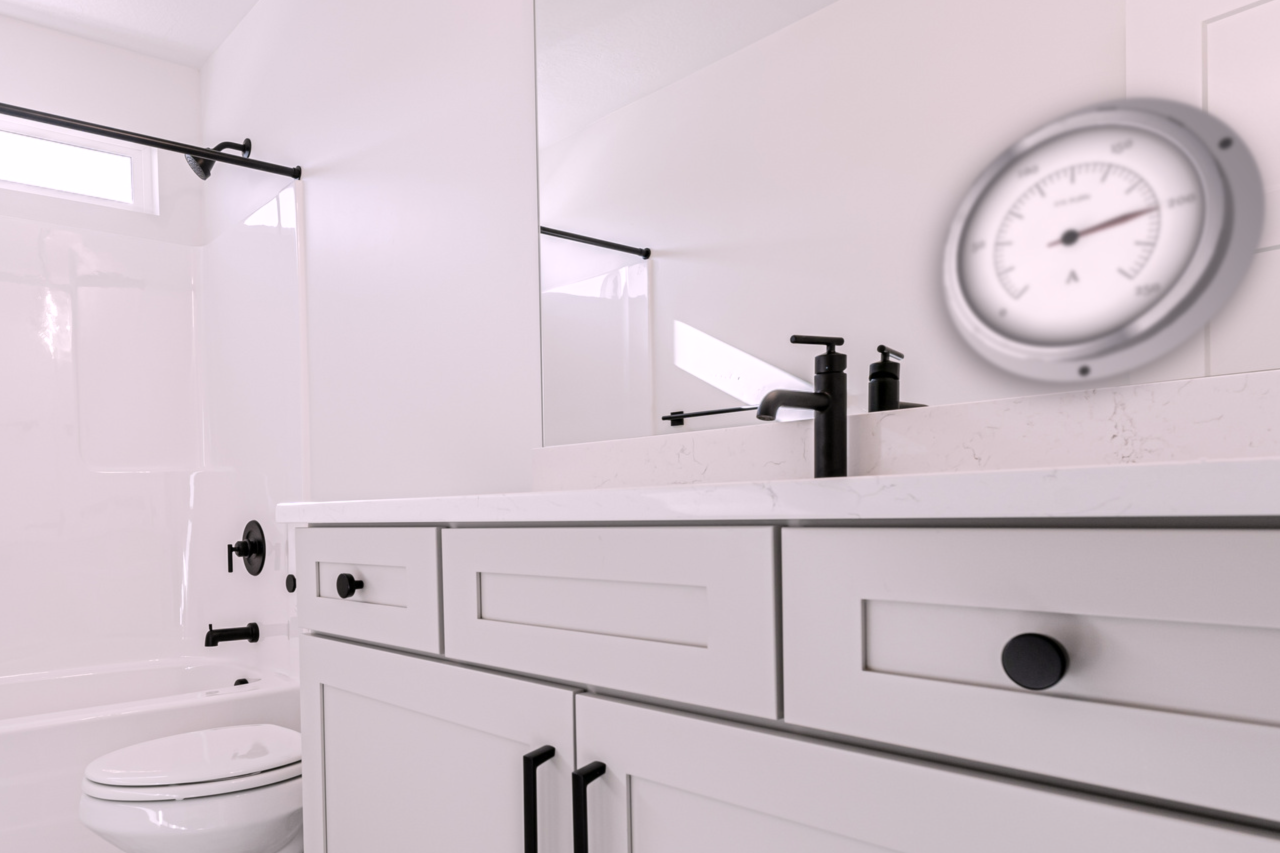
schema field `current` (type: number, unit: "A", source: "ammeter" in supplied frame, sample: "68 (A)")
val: 200 (A)
